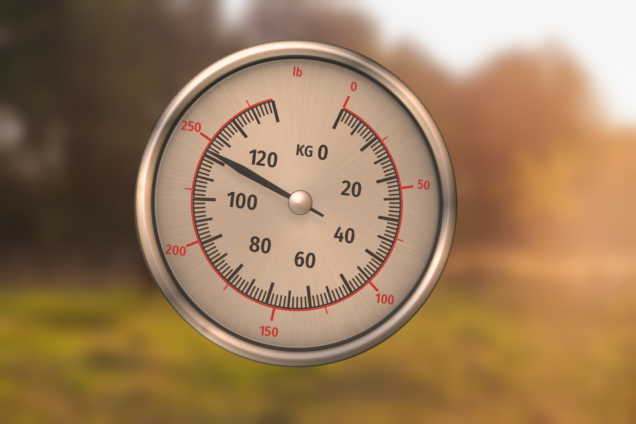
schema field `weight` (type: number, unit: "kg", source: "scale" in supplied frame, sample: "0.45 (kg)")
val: 111 (kg)
